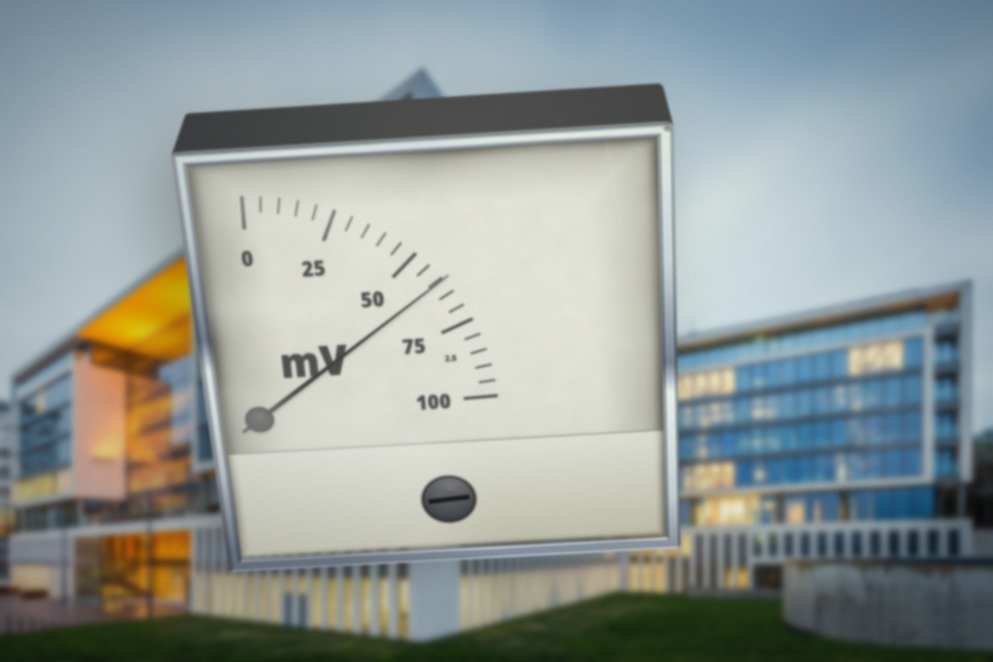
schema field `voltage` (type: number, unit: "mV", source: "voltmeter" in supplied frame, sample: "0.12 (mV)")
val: 60 (mV)
